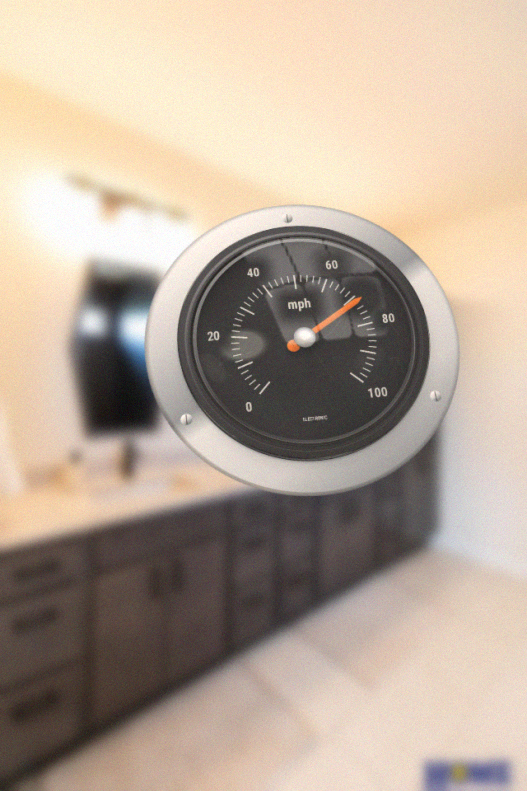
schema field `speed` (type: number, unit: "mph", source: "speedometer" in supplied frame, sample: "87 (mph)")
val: 72 (mph)
